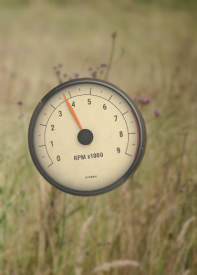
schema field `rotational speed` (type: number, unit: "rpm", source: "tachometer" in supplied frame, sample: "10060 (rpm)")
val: 3750 (rpm)
